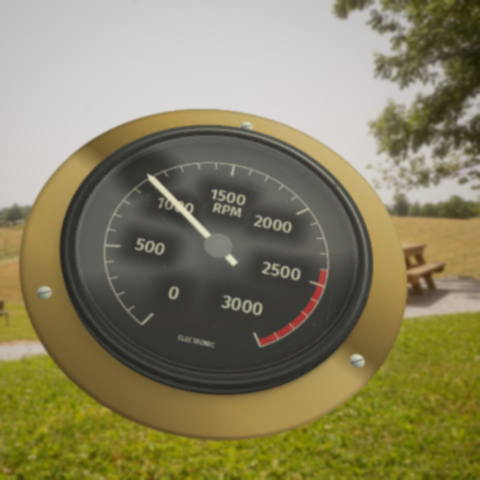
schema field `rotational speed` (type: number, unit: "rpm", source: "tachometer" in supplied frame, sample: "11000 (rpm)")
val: 1000 (rpm)
